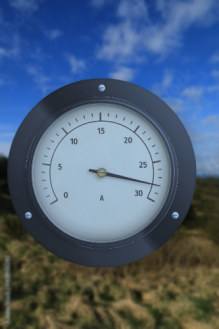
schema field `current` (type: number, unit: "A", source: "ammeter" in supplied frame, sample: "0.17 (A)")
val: 28 (A)
